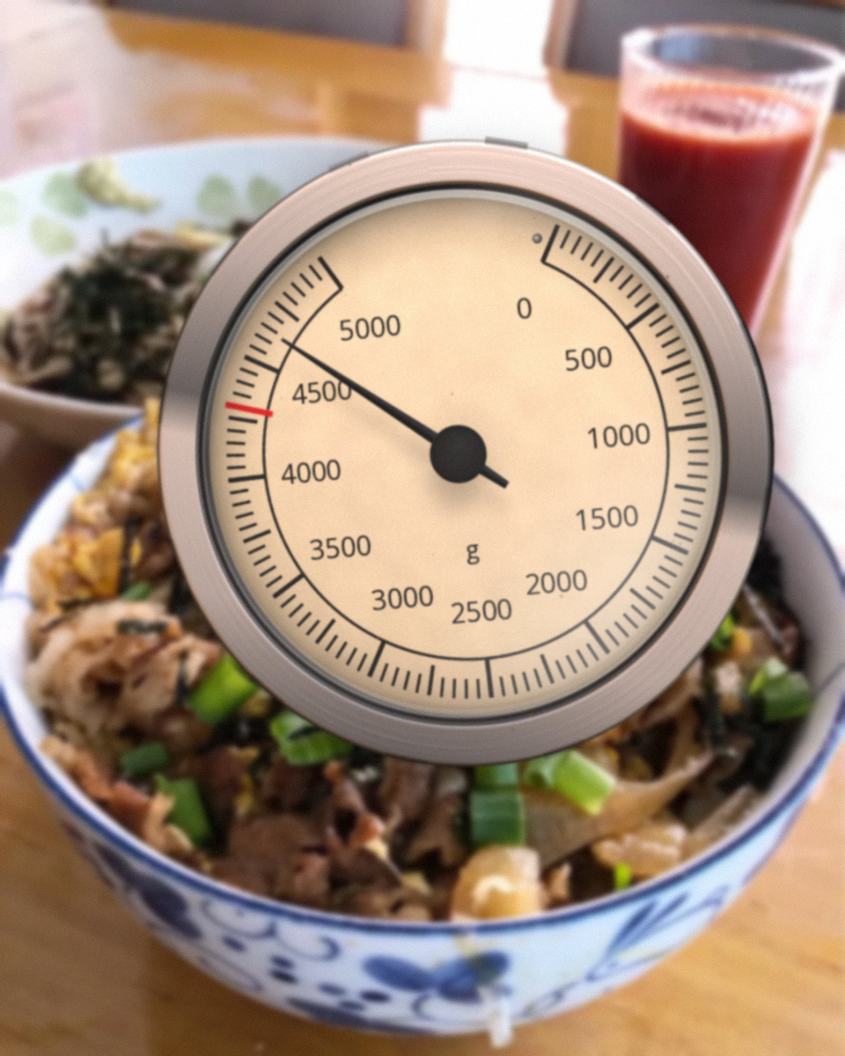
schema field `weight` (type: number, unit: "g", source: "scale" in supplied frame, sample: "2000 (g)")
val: 4650 (g)
